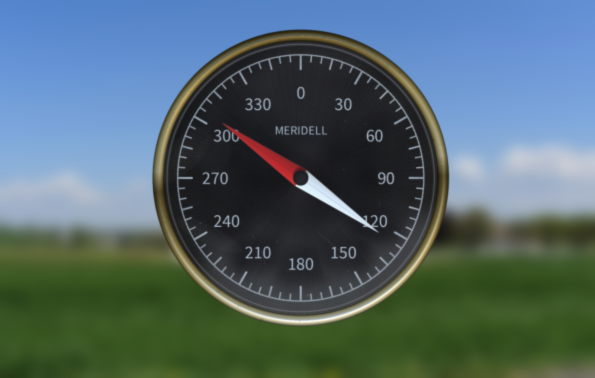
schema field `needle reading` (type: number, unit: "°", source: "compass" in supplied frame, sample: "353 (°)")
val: 305 (°)
